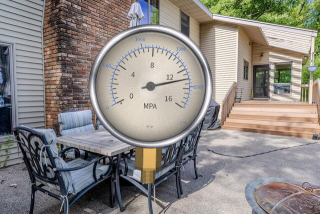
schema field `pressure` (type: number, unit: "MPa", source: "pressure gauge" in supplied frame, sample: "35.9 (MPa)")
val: 13 (MPa)
